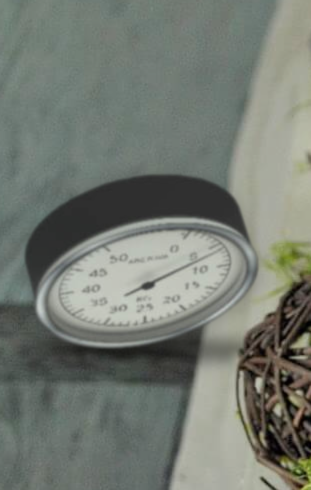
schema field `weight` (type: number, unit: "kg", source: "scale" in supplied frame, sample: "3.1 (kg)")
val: 5 (kg)
